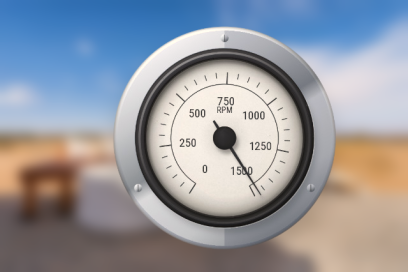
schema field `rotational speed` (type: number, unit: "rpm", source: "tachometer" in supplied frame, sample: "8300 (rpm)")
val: 1475 (rpm)
